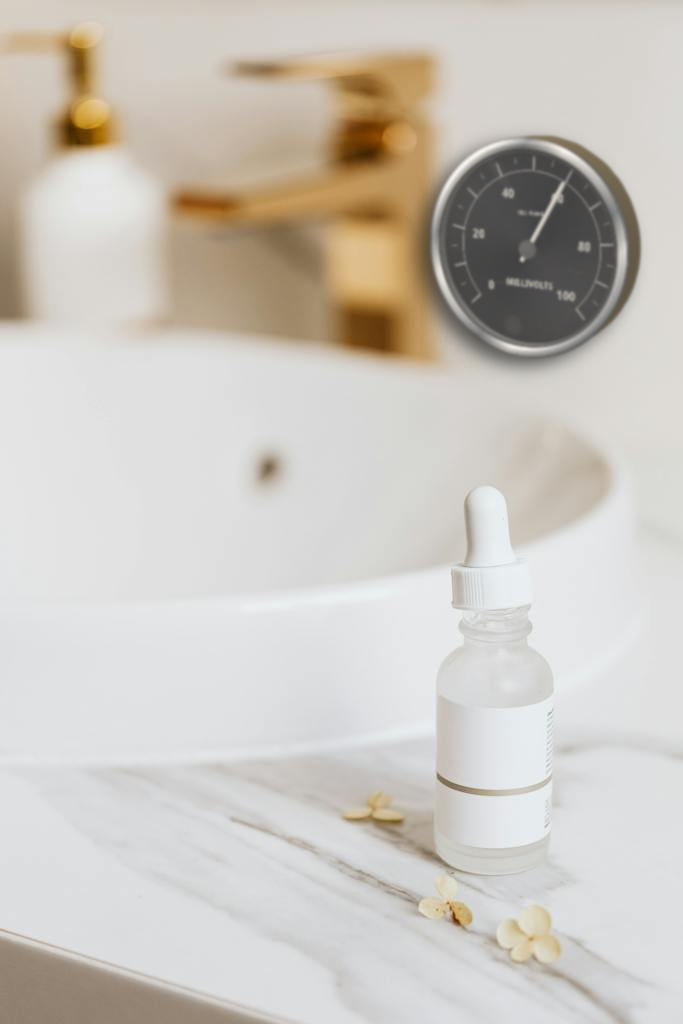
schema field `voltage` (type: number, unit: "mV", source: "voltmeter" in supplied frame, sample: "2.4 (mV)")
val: 60 (mV)
